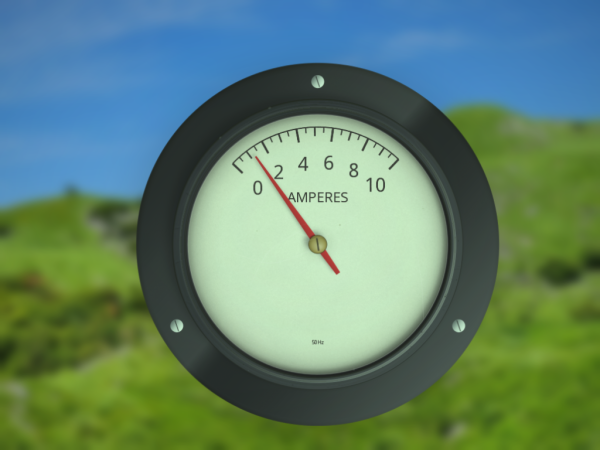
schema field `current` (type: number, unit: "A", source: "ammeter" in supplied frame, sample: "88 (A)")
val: 1.25 (A)
